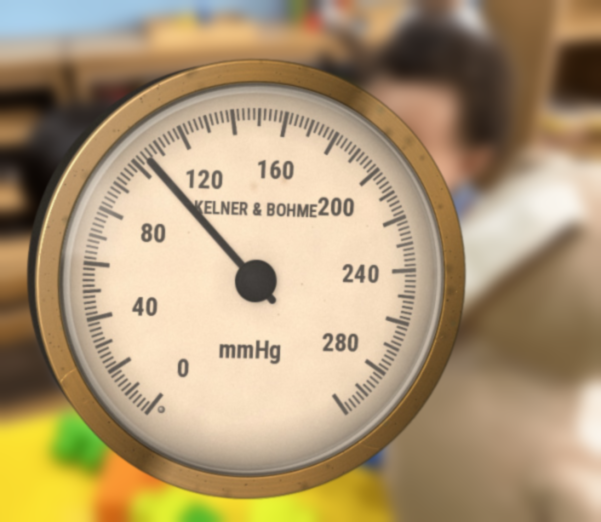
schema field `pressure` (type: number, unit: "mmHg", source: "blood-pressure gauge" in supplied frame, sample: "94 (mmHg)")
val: 104 (mmHg)
